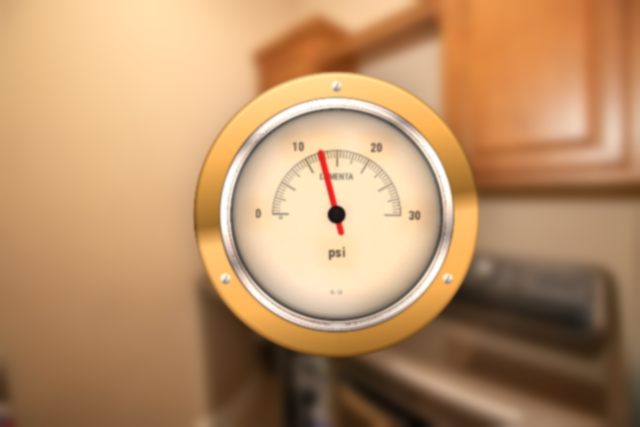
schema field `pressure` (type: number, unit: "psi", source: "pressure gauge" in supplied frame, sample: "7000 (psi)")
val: 12.5 (psi)
